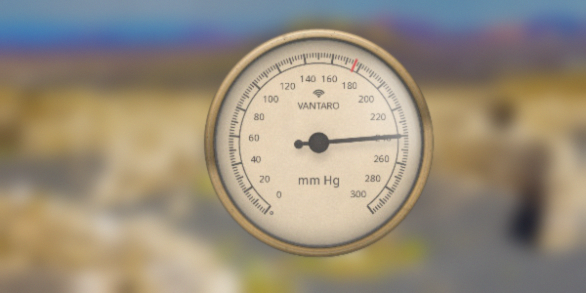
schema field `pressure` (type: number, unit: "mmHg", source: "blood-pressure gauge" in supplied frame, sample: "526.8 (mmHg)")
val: 240 (mmHg)
